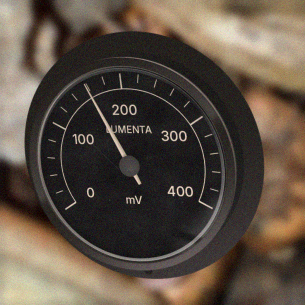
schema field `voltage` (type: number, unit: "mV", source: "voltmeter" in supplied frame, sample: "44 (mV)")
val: 160 (mV)
